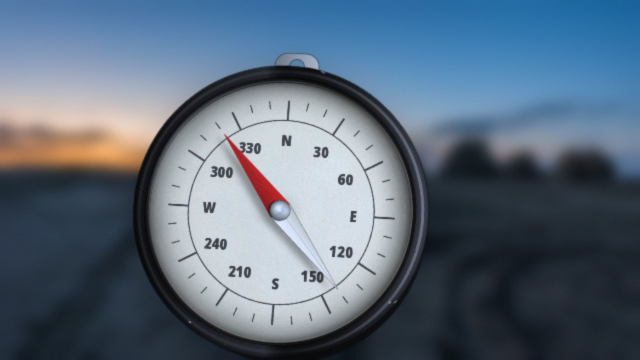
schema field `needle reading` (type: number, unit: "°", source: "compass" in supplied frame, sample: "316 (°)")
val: 320 (°)
